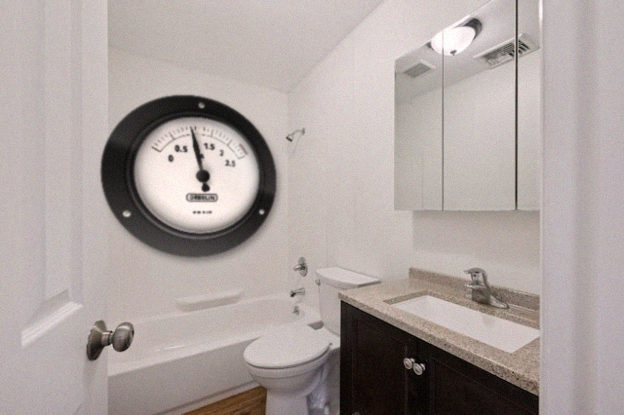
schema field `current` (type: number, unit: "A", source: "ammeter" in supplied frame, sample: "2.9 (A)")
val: 1 (A)
